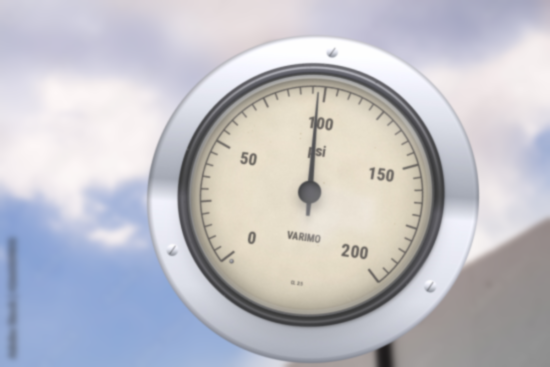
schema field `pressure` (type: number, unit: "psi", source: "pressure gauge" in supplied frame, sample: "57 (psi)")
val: 97.5 (psi)
